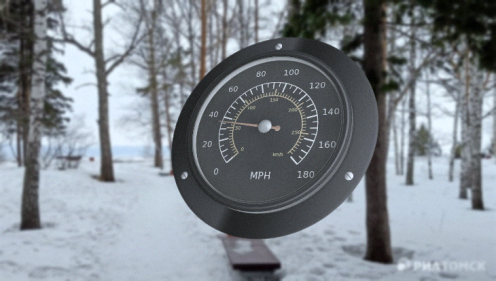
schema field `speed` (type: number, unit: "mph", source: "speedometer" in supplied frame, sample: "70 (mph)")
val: 35 (mph)
